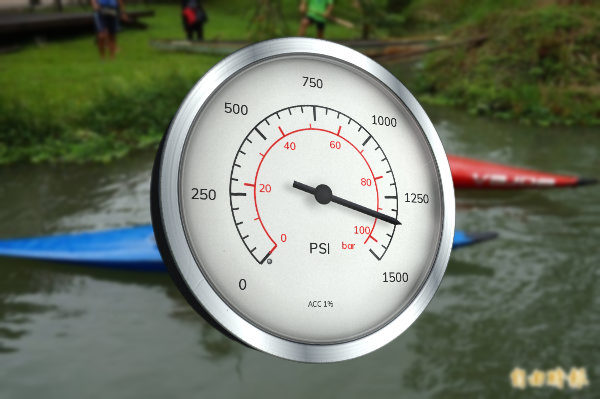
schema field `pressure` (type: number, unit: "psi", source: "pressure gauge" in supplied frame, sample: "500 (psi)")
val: 1350 (psi)
